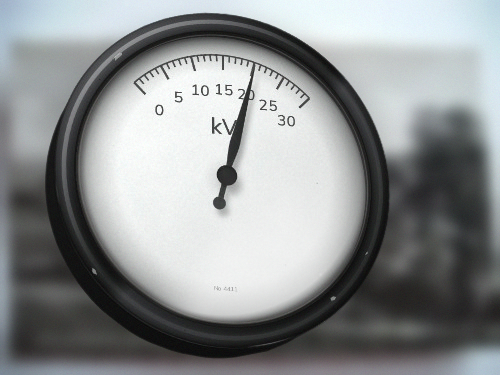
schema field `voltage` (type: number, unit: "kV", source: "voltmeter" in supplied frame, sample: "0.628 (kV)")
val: 20 (kV)
